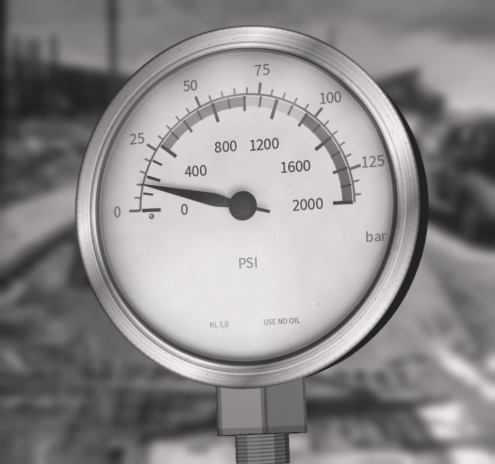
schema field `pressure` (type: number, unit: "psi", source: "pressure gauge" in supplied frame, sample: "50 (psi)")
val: 150 (psi)
